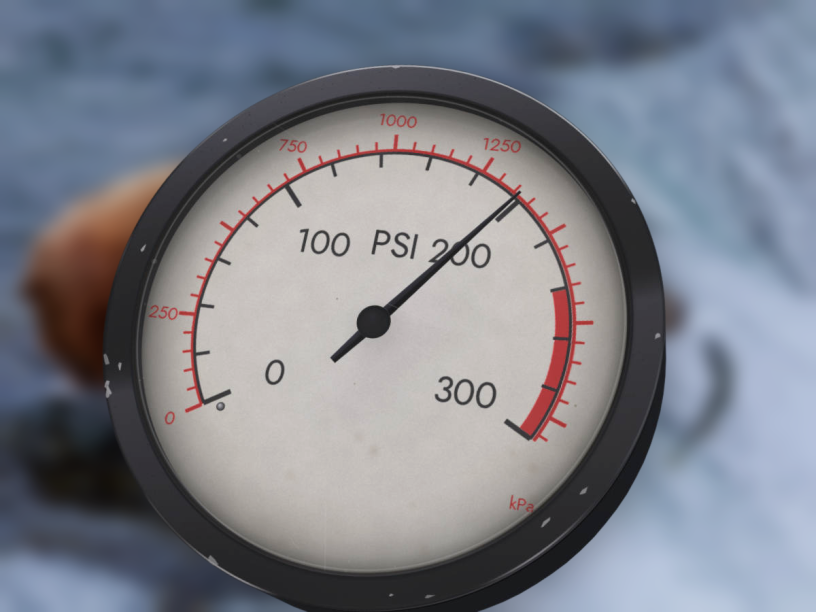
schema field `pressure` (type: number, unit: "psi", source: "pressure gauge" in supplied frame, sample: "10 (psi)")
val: 200 (psi)
